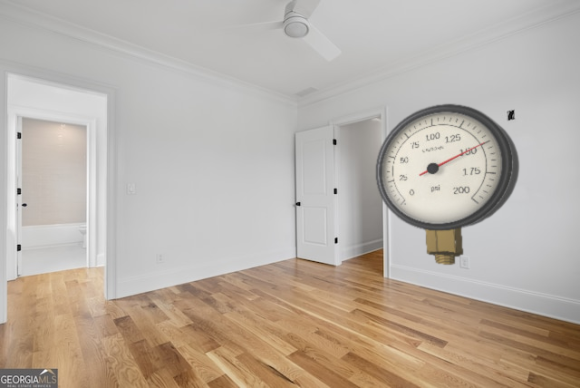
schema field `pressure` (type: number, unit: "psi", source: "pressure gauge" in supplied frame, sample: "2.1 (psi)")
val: 150 (psi)
